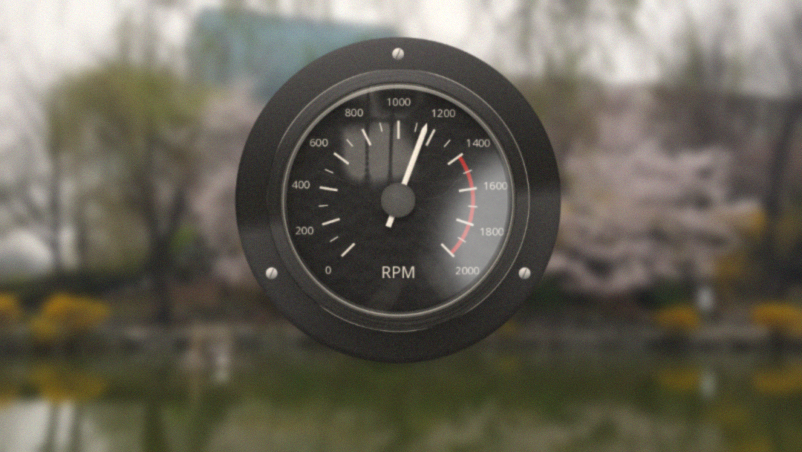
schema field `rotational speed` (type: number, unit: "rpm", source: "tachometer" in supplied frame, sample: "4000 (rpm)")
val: 1150 (rpm)
